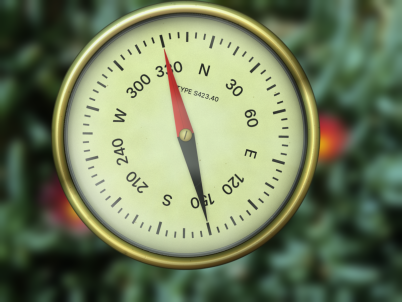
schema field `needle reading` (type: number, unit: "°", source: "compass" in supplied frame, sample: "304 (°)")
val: 330 (°)
